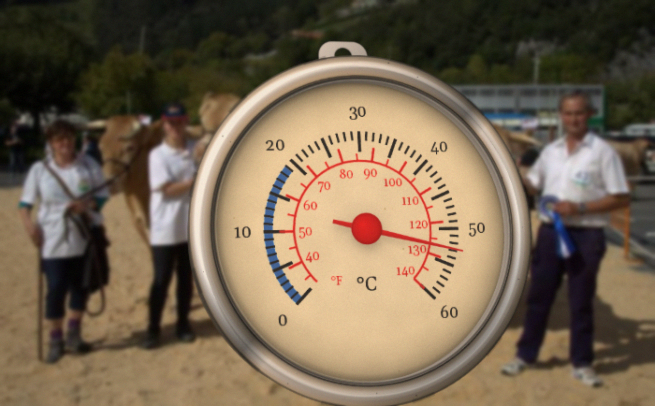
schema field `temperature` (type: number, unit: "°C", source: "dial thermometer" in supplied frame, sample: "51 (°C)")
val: 53 (°C)
